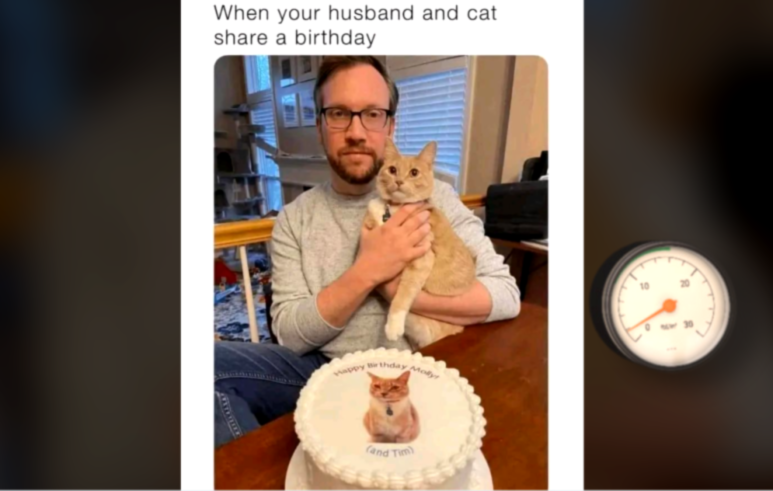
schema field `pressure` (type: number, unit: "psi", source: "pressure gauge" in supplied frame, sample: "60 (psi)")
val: 2 (psi)
